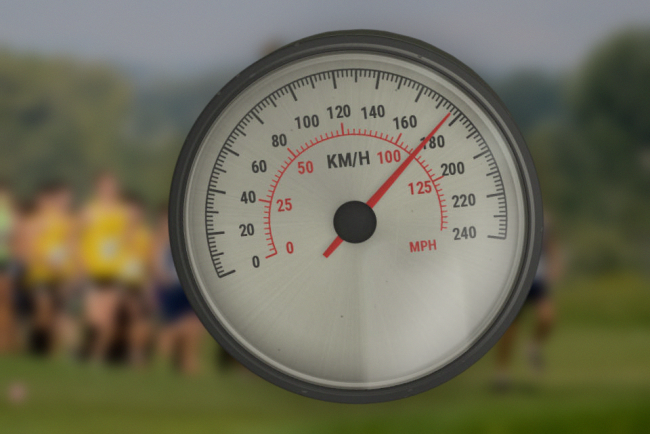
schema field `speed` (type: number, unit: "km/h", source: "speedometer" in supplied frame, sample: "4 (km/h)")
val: 176 (km/h)
